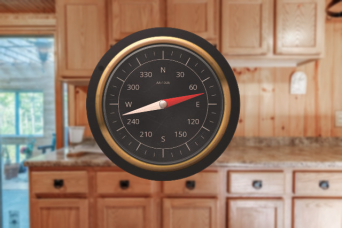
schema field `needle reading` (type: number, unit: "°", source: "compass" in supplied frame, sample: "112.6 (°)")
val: 75 (°)
